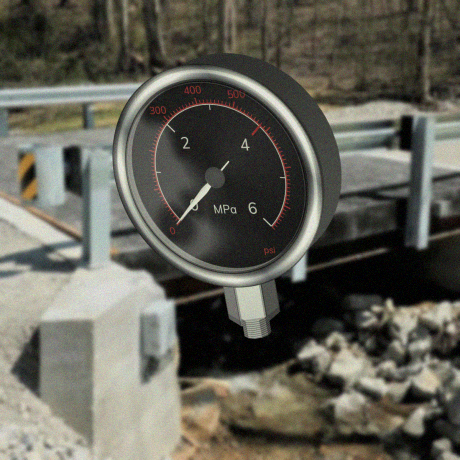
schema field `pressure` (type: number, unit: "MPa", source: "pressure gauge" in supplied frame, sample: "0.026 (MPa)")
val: 0 (MPa)
